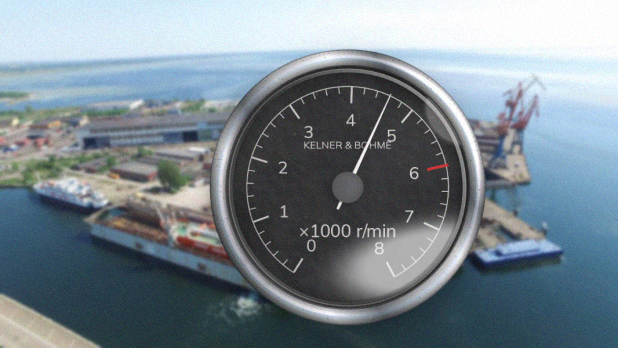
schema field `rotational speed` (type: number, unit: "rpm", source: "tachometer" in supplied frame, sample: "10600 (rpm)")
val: 4600 (rpm)
